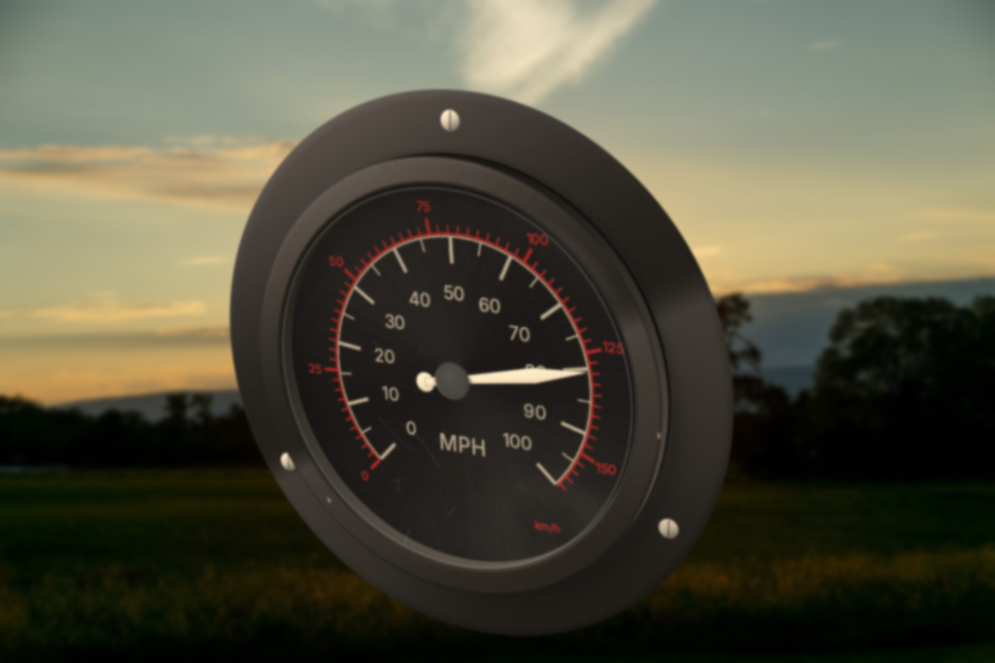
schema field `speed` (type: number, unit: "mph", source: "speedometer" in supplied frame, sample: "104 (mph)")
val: 80 (mph)
